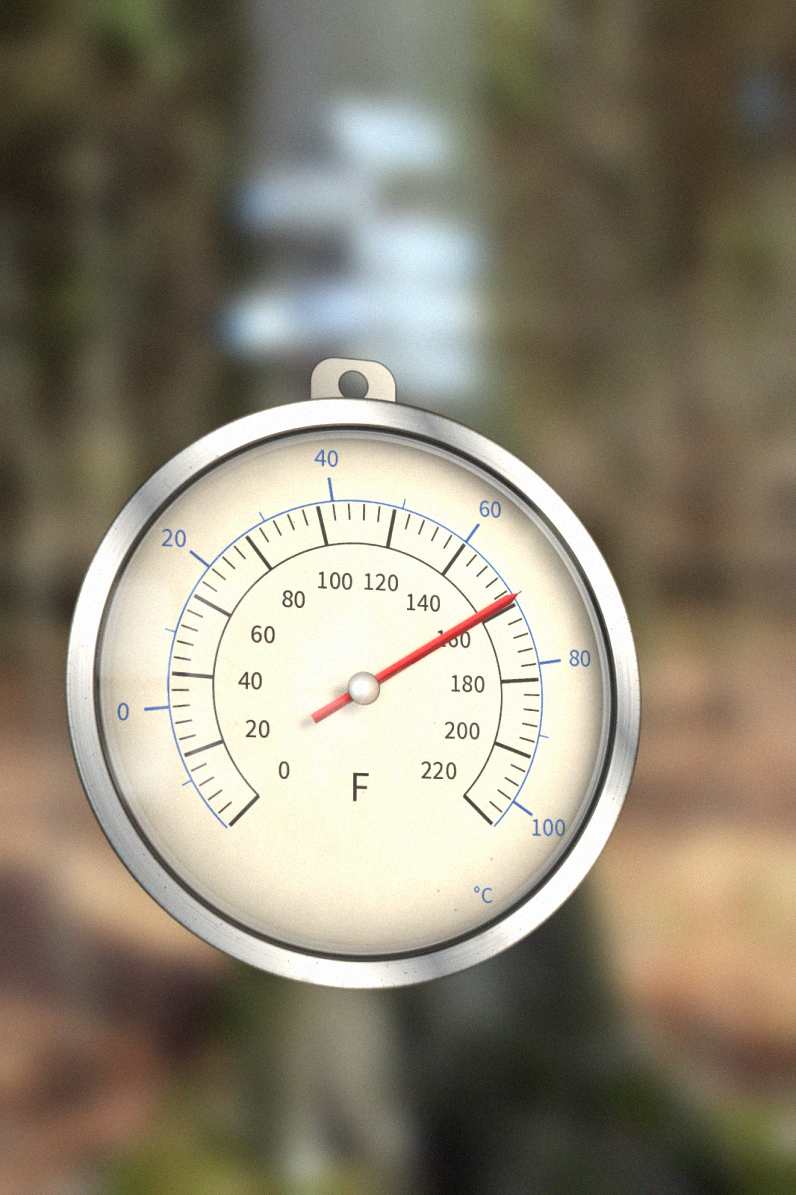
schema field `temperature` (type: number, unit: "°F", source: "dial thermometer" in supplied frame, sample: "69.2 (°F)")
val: 158 (°F)
